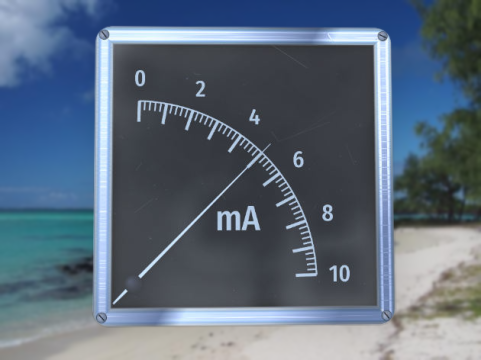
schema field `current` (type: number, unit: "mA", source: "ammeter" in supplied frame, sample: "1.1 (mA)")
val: 5 (mA)
